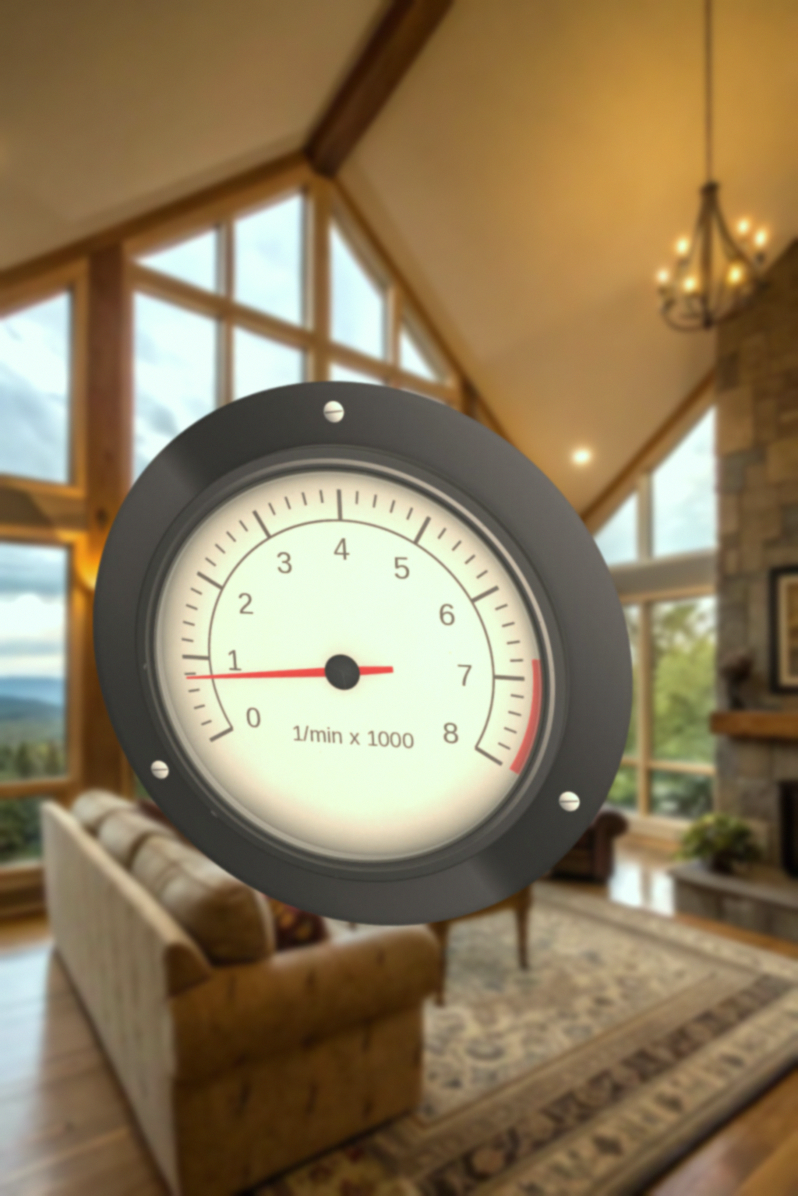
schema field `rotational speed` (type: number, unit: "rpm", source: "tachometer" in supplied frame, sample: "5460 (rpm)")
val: 800 (rpm)
